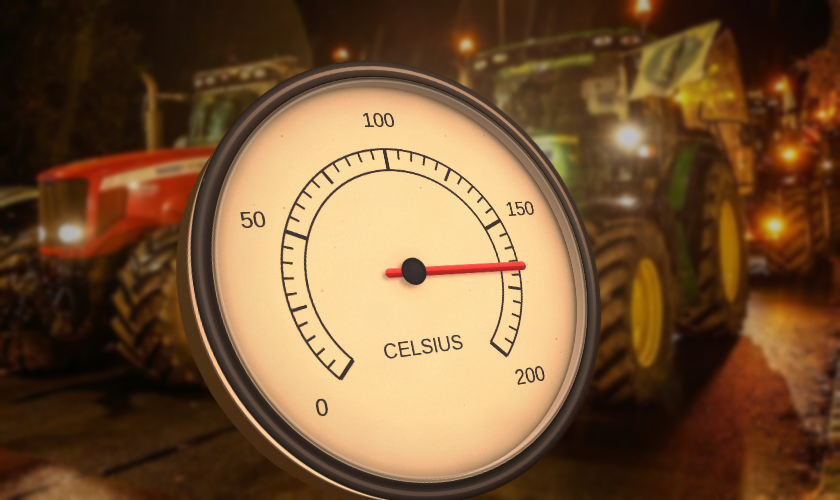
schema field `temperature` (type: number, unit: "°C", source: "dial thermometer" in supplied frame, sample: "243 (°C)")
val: 167.5 (°C)
